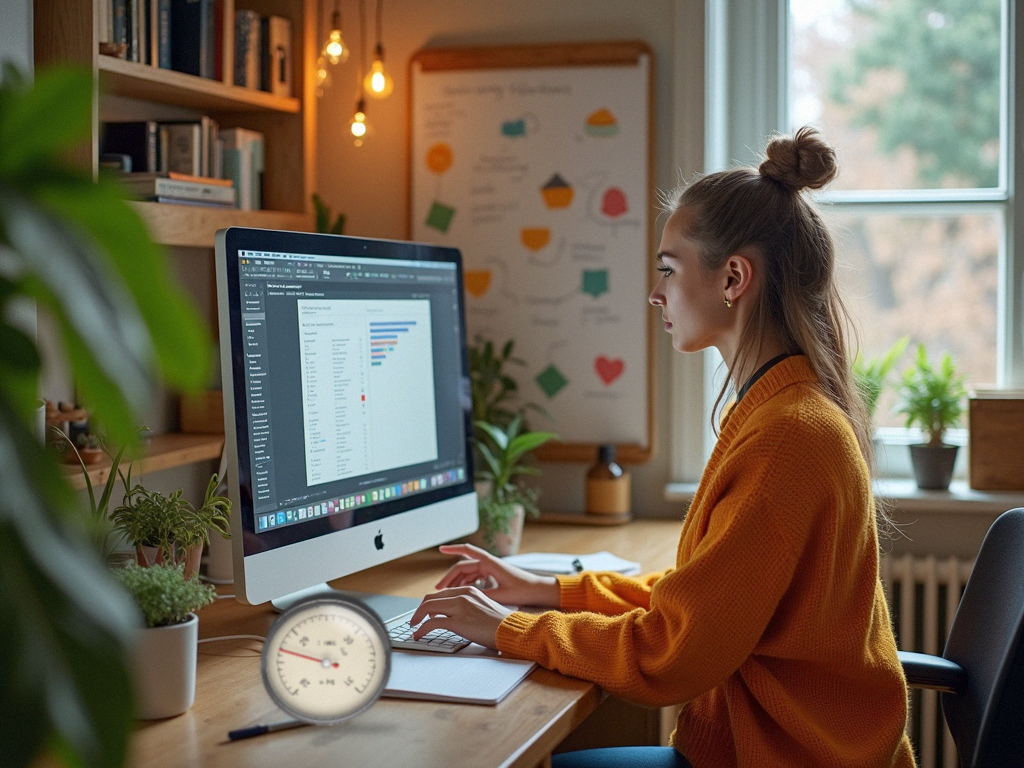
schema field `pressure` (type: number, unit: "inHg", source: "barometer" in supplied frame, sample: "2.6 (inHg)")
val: 28.7 (inHg)
